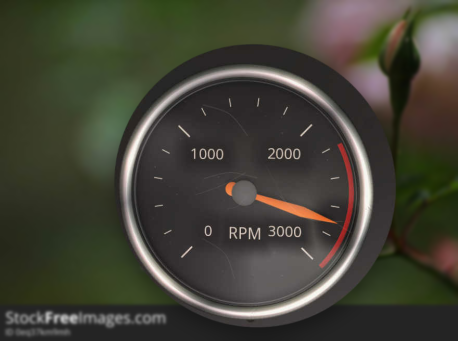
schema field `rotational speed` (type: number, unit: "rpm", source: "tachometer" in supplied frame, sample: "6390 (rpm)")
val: 2700 (rpm)
